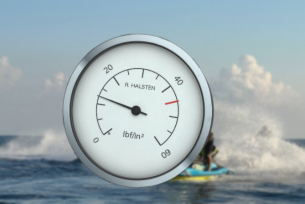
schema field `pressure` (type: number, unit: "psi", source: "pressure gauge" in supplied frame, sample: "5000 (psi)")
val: 12.5 (psi)
